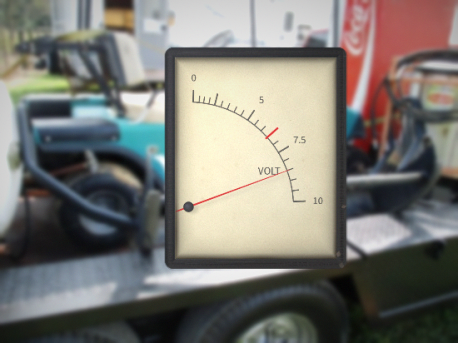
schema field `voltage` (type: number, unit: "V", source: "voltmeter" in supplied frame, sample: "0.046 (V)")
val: 8.5 (V)
